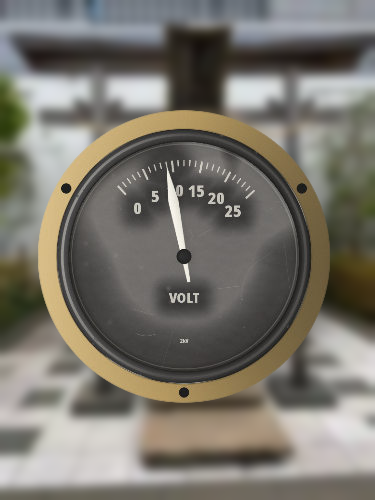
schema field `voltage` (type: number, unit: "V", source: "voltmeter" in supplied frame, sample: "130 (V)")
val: 9 (V)
